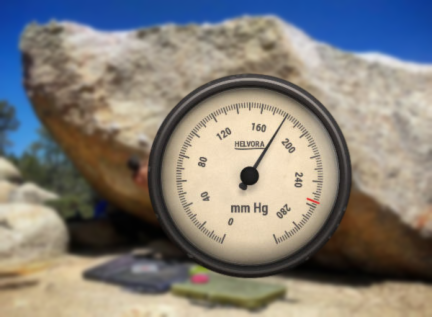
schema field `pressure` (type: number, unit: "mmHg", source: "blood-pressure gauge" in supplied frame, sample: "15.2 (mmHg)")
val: 180 (mmHg)
